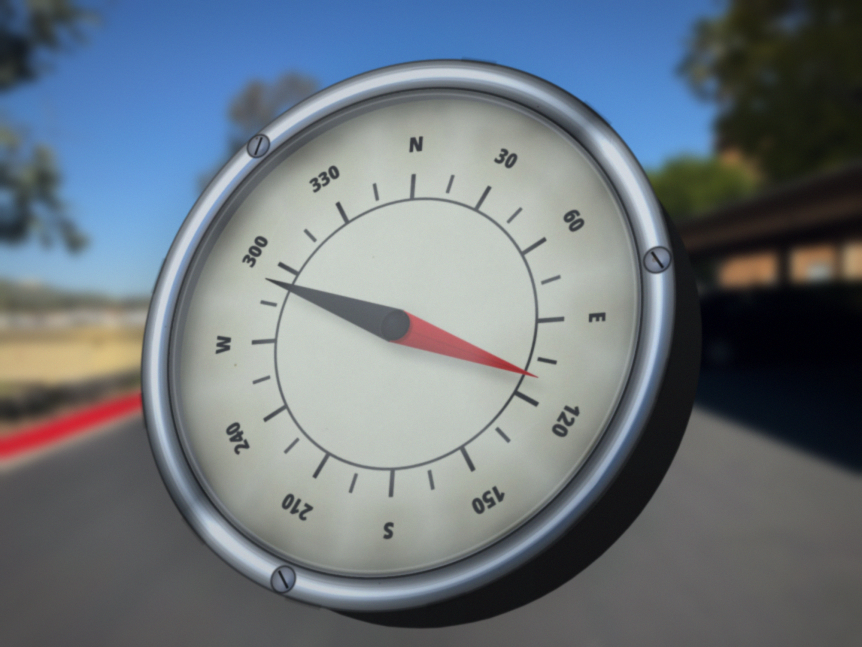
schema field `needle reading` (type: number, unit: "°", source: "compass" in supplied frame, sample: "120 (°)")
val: 112.5 (°)
